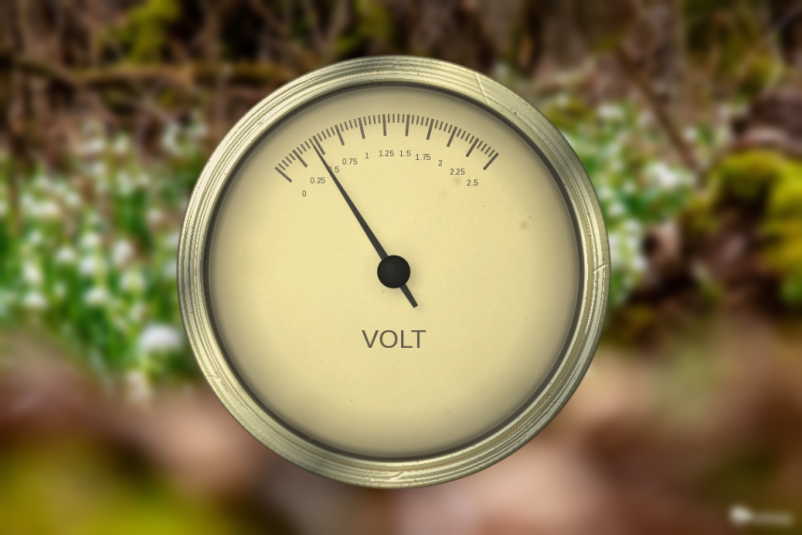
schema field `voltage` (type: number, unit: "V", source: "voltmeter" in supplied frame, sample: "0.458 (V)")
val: 0.45 (V)
